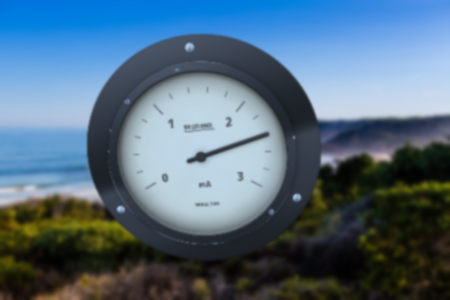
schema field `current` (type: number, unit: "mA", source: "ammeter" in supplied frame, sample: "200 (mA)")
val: 2.4 (mA)
